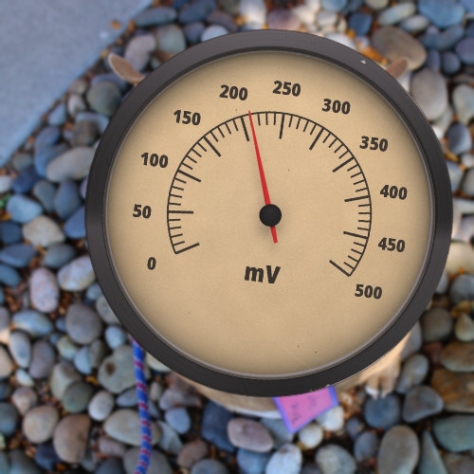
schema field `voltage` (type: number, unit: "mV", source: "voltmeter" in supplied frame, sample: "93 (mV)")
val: 210 (mV)
